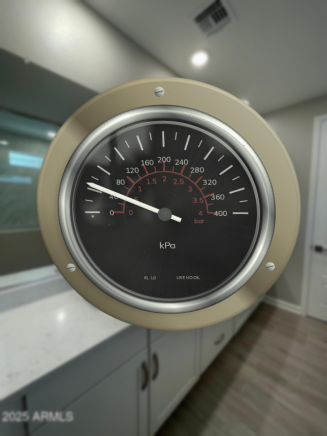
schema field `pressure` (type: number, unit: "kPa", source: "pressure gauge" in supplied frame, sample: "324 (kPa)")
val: 50 (kPa)
